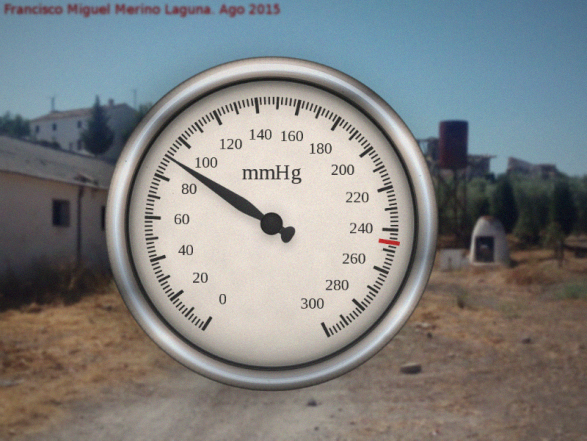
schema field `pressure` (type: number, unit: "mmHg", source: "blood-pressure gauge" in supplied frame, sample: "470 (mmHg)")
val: 90 (mmHg)
